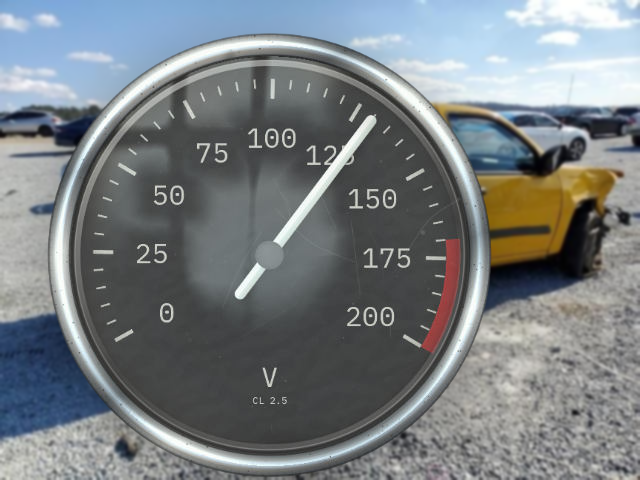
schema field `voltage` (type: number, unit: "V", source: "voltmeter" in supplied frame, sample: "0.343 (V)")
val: 130 (V)
